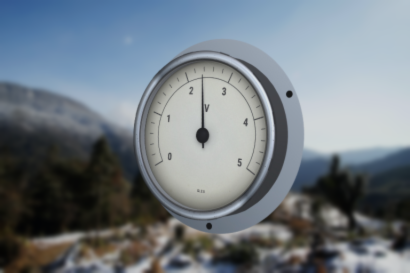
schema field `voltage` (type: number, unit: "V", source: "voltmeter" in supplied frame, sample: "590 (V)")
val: 2.4 (V)
